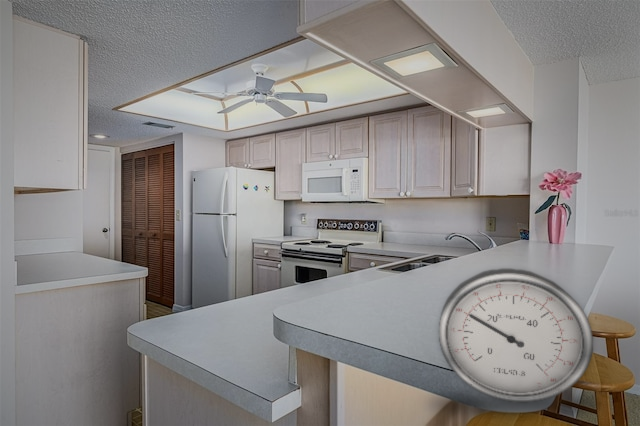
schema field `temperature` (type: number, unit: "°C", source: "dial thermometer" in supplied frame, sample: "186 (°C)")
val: 16 (°C)
